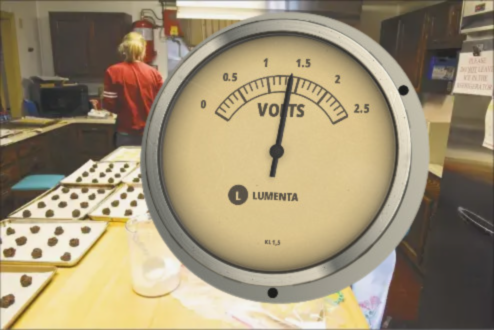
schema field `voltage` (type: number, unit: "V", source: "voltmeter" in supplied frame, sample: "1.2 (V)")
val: 1.4 (V)
